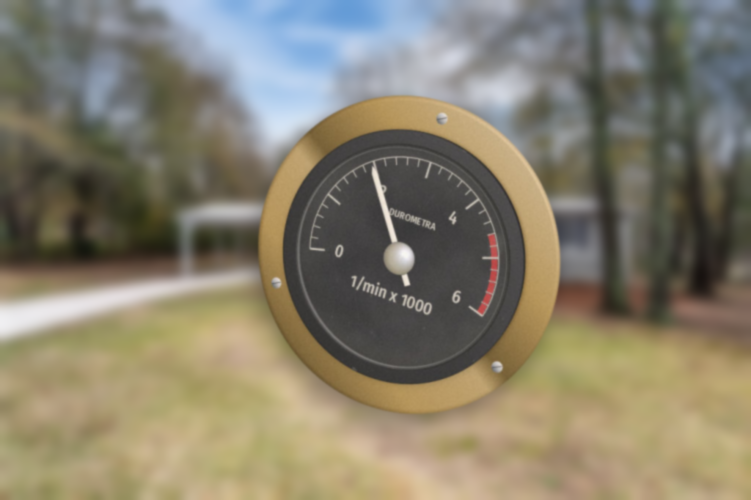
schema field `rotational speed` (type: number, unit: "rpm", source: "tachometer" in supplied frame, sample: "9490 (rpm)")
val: 2000 (rpm)
